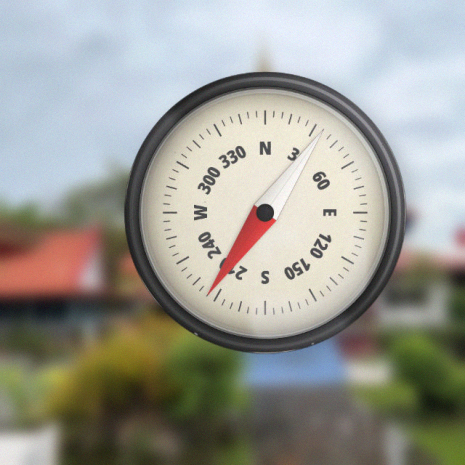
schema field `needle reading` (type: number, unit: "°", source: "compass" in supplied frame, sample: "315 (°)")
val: 215 (°)
